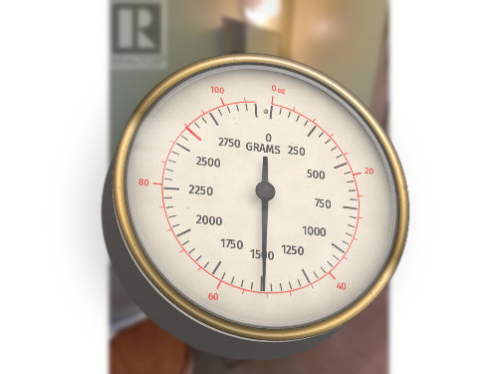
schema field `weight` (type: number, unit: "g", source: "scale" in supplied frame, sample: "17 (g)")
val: 1500 (g)
